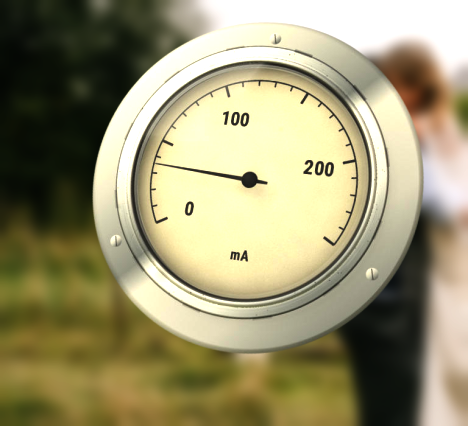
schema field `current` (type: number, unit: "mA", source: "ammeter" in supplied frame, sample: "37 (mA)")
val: 35 (mA)
